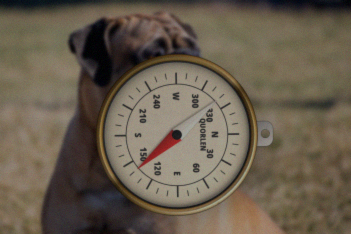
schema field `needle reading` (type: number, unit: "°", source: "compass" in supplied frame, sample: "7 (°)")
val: 140 (°)
